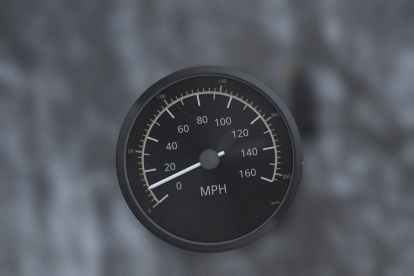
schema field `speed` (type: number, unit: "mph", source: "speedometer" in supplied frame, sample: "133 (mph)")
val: 10 (mph)
